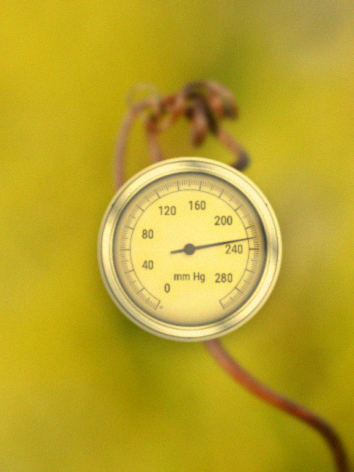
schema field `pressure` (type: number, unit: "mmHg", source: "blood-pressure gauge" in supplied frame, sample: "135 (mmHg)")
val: 230 (mmHg)
